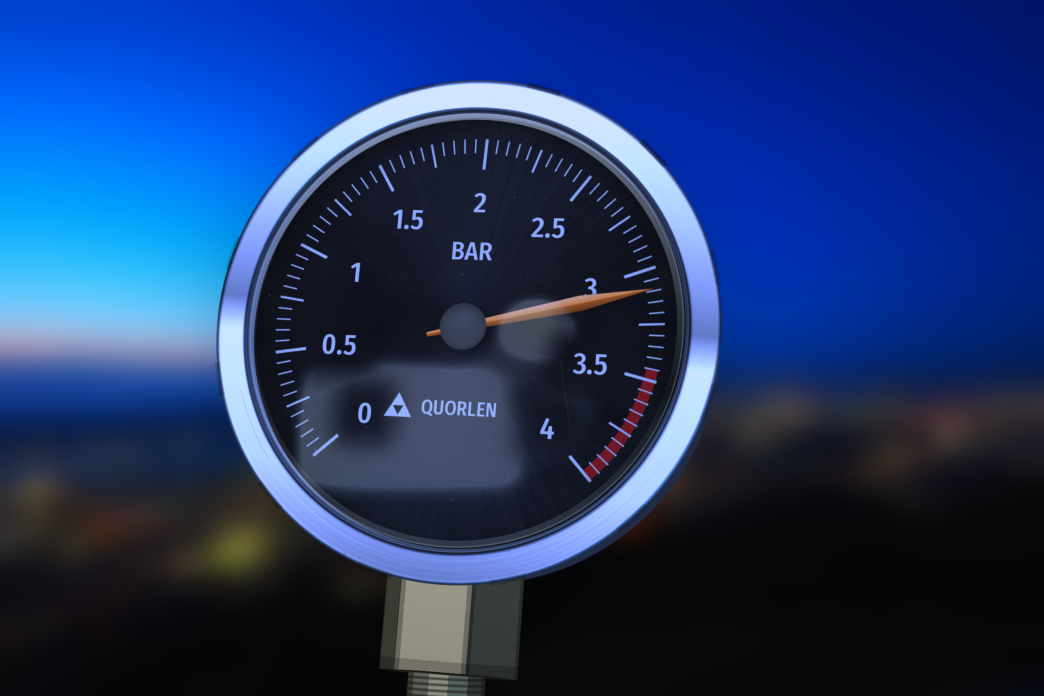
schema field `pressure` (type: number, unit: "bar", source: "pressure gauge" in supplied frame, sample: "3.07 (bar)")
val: 3.1 (bar)
